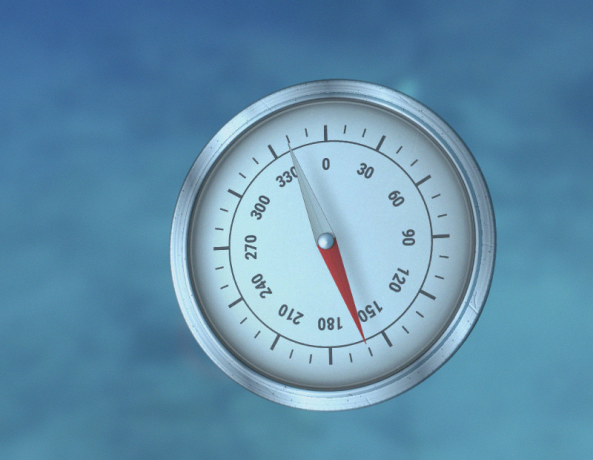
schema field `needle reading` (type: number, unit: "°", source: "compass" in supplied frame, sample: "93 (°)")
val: 160 (°)
